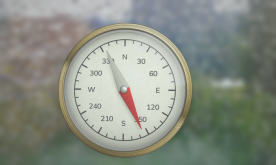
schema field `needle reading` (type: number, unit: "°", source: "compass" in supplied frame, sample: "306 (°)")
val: 155 (°)
